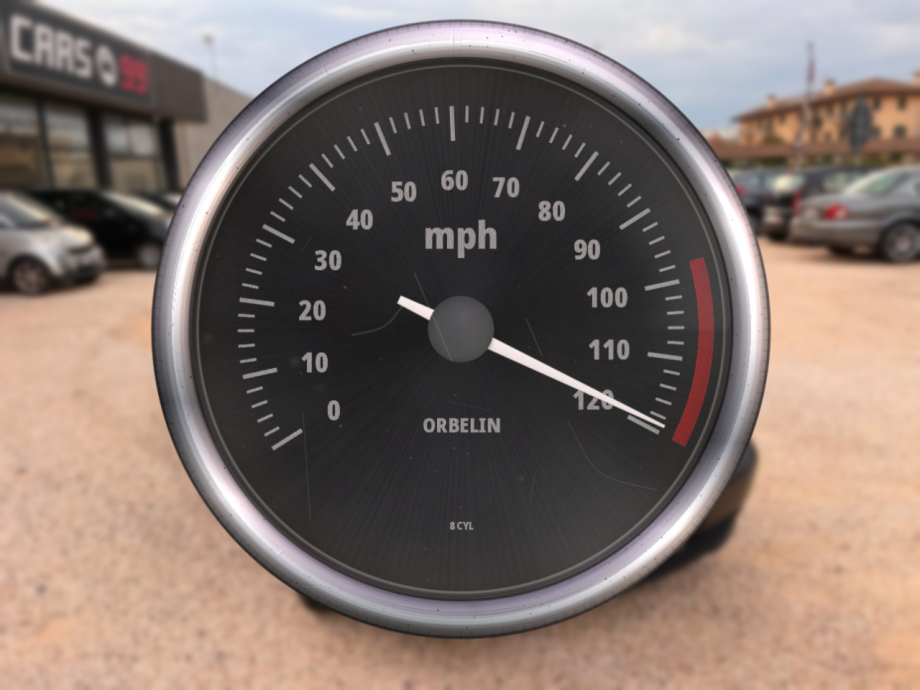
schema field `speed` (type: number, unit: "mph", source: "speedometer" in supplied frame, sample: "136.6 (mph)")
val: 119 (mph)
